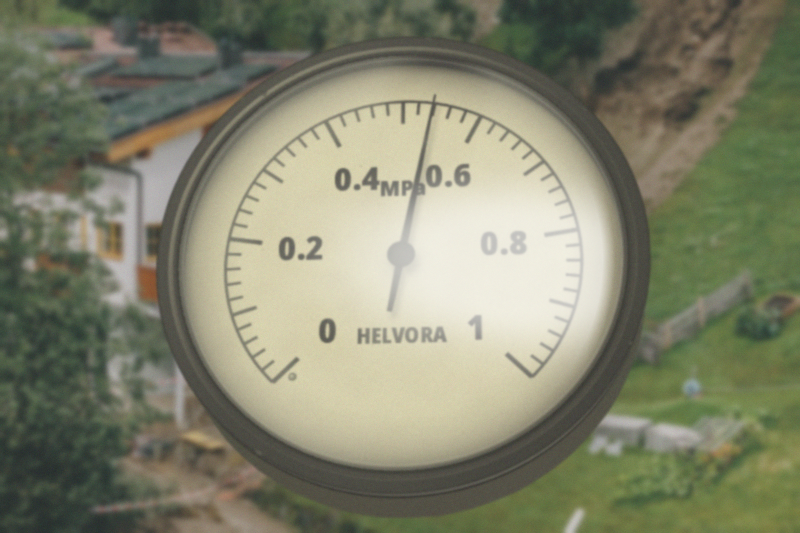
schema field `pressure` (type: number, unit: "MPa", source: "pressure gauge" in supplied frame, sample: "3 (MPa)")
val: 0.54 (MPa)
